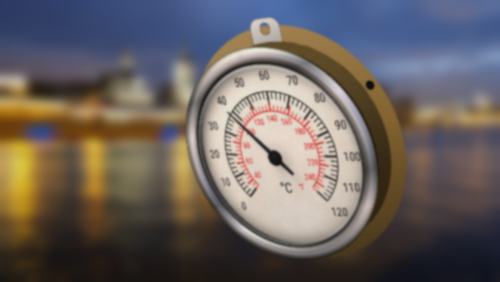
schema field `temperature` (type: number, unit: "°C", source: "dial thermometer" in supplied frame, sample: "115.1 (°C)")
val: 40 (°C)
